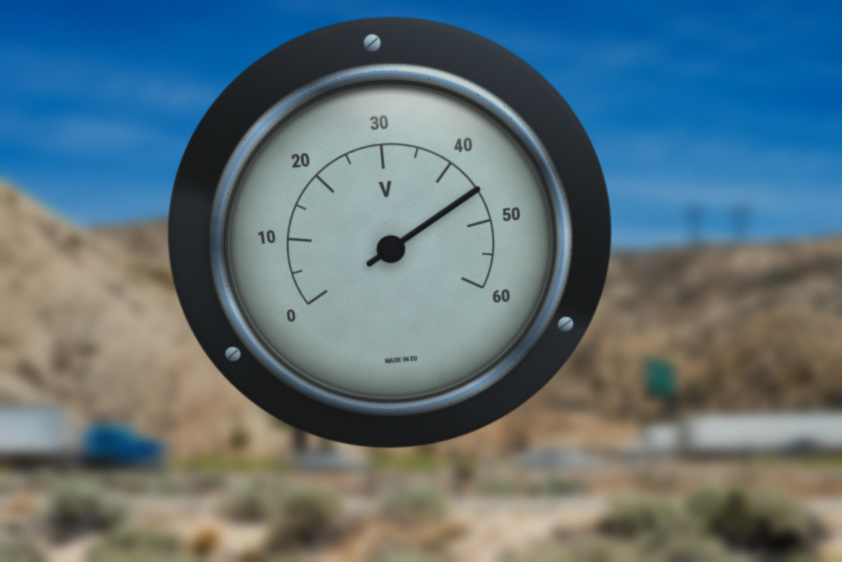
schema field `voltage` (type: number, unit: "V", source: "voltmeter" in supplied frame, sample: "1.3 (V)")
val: 45 (V)
